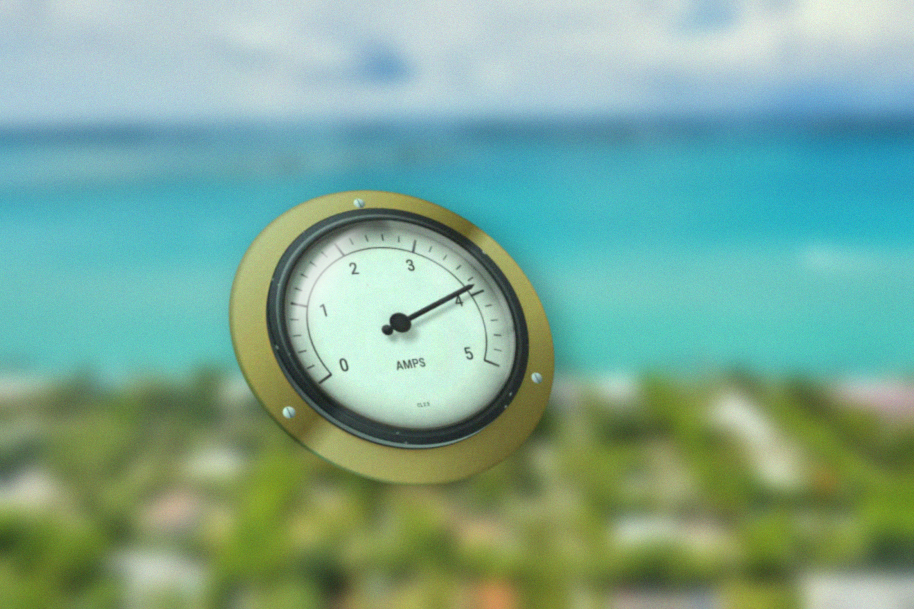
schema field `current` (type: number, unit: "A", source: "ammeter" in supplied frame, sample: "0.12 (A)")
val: 3.9 (A)
